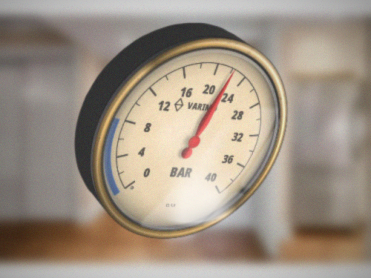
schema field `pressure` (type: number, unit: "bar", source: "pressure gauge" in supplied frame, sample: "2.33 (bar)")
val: 22 (bar)
